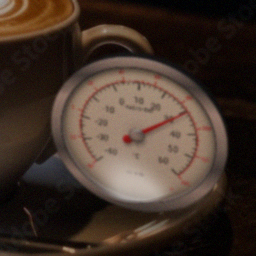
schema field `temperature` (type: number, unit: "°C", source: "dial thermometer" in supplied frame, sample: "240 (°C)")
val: 30 (°C)
